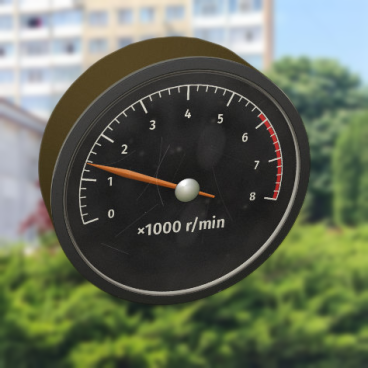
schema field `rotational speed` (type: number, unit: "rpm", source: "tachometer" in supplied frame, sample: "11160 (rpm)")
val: 1400 (rpm)
